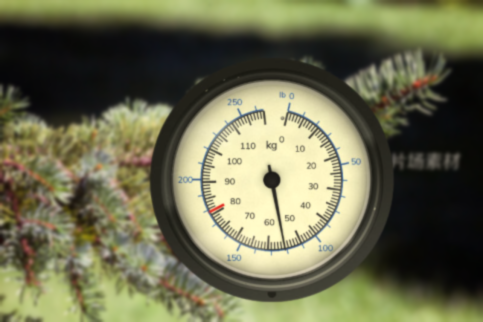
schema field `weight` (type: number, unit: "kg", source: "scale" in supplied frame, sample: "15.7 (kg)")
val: 55 (kg)
